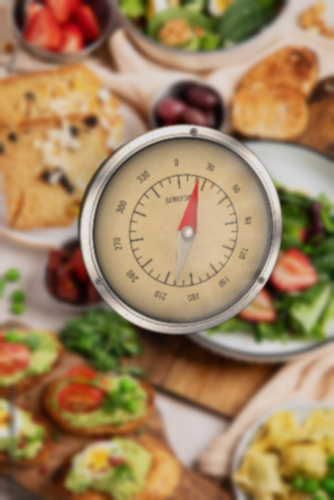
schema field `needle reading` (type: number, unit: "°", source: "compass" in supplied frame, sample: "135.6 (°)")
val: 20 (°)
